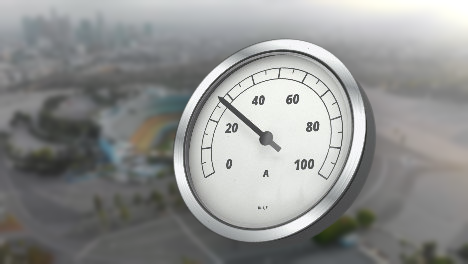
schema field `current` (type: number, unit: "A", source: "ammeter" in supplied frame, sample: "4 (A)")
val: 27.5 (A)
